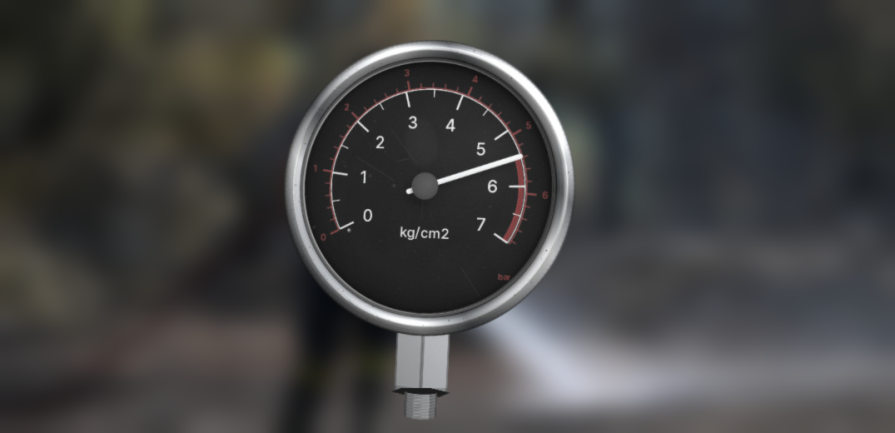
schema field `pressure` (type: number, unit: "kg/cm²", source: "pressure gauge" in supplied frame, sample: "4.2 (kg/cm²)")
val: 5.5 (kg/cm²)
